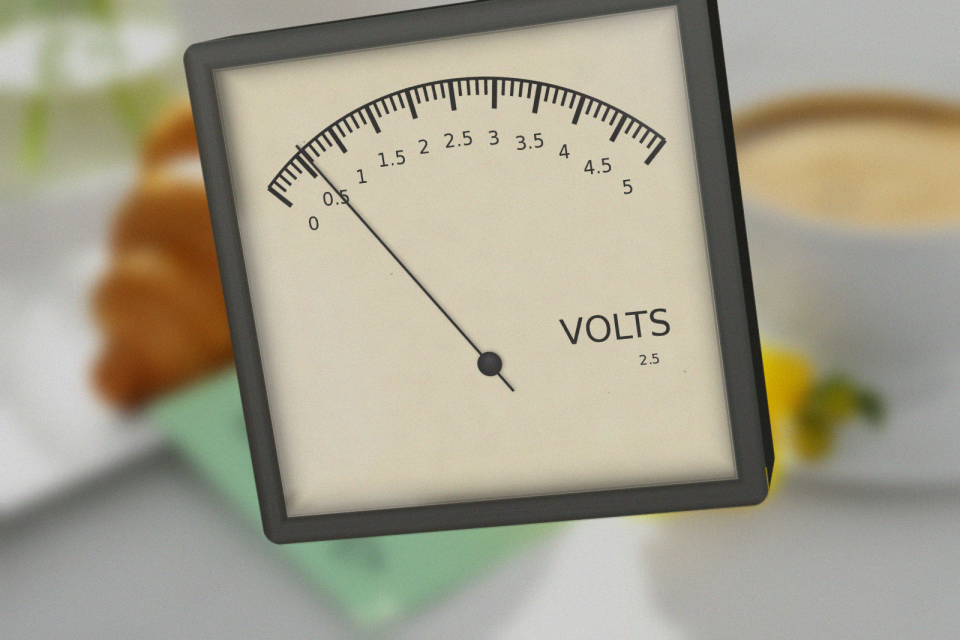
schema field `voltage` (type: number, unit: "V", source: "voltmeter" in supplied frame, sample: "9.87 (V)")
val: 0.6 (V)
